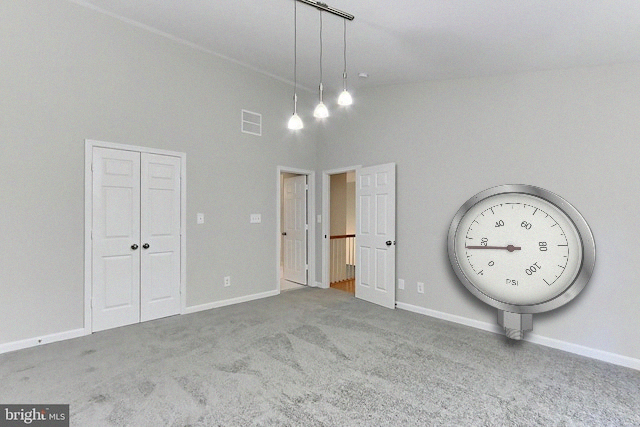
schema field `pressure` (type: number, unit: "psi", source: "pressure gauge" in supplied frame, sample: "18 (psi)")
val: 15 (psi)
